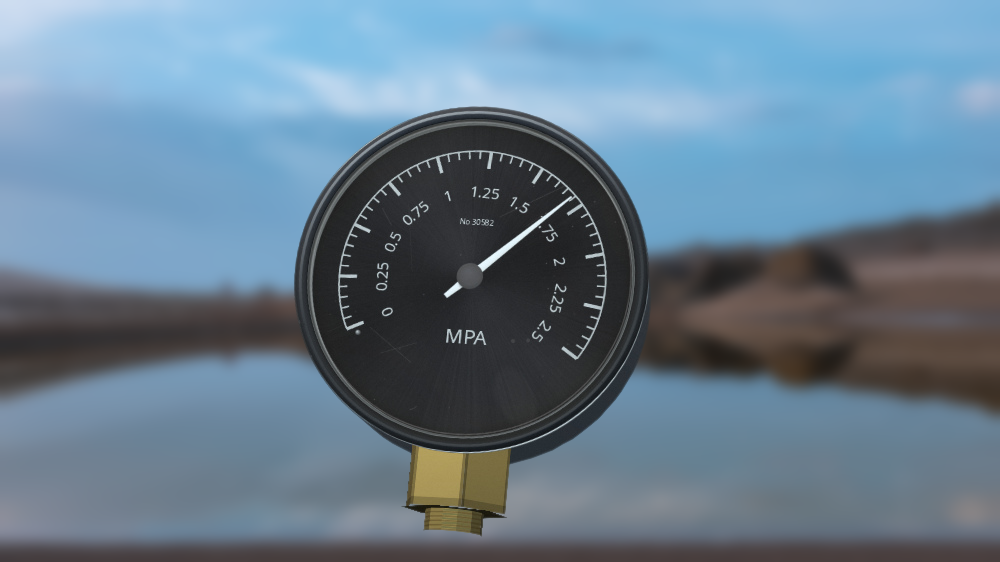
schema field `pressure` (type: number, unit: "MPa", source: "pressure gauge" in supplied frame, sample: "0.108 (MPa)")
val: 1.7 (MPa)
